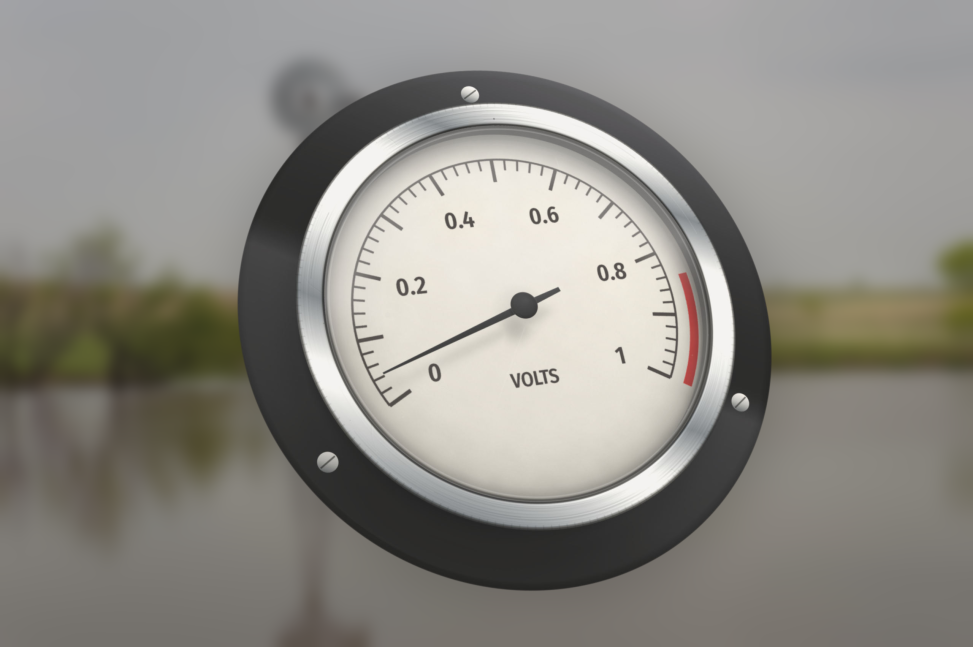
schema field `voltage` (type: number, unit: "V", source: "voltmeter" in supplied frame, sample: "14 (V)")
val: 0.04 (V)
